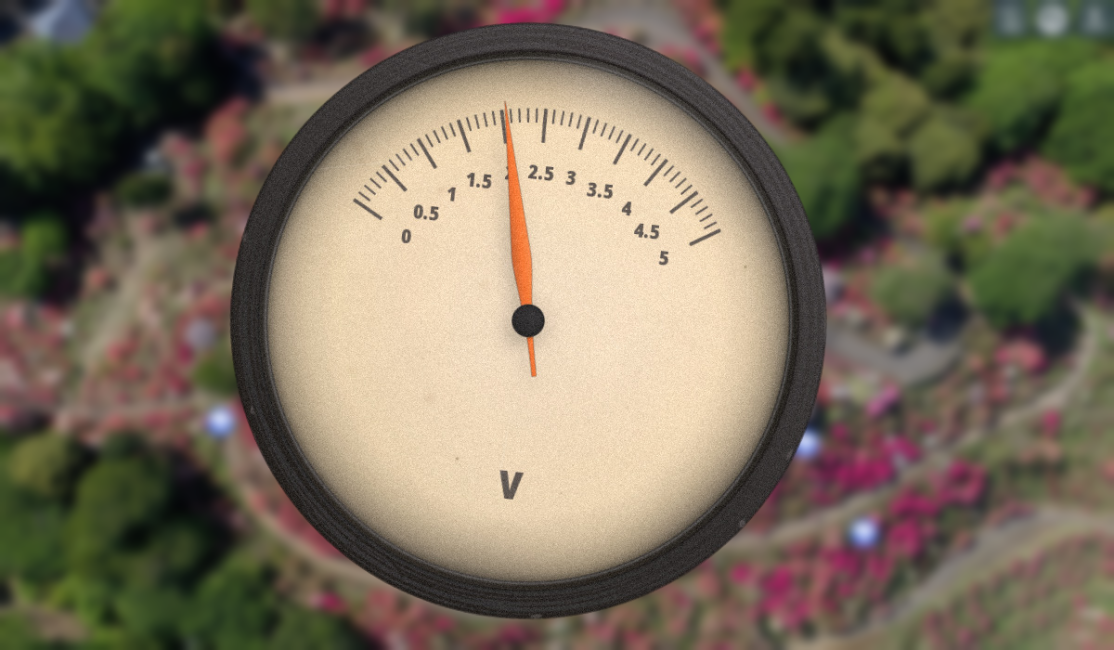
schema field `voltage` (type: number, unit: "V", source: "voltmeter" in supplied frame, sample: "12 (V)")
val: 2.05 (V)
